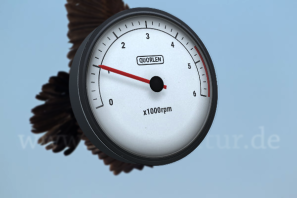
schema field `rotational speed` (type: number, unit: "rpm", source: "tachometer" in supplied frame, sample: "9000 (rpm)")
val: 1000 (rpm)
